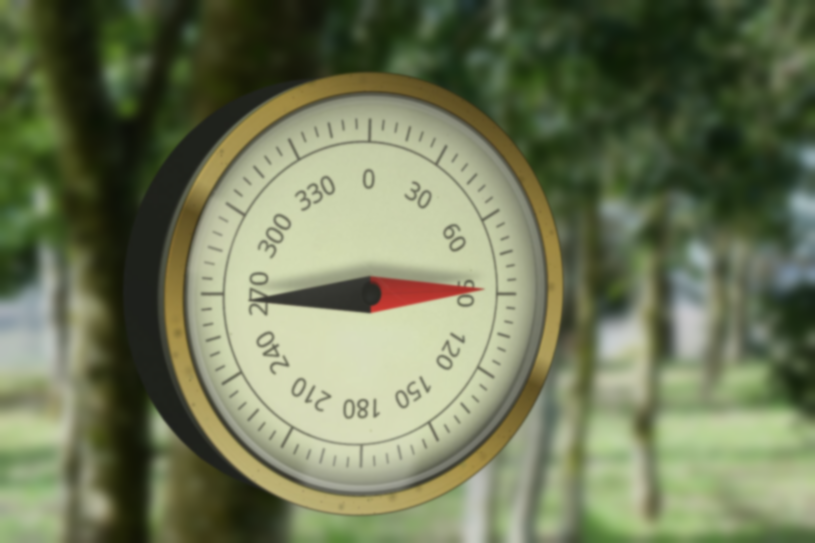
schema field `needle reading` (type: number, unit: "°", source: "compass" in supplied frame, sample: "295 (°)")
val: 87.5 (°)
